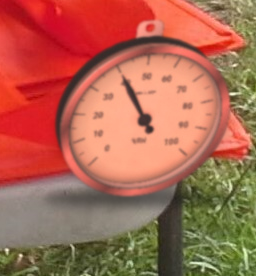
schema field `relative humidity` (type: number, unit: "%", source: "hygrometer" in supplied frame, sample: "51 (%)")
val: 40 (%)
